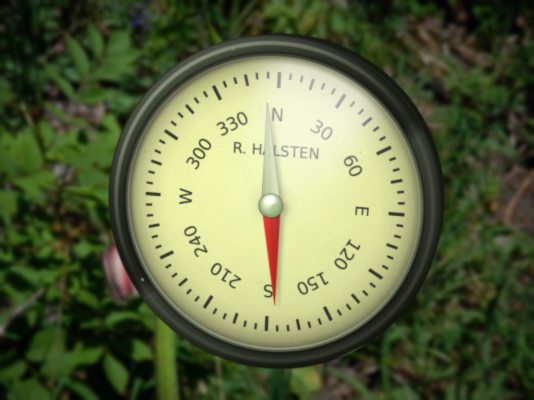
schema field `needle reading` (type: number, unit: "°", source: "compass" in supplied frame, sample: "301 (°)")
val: 175 (°)
